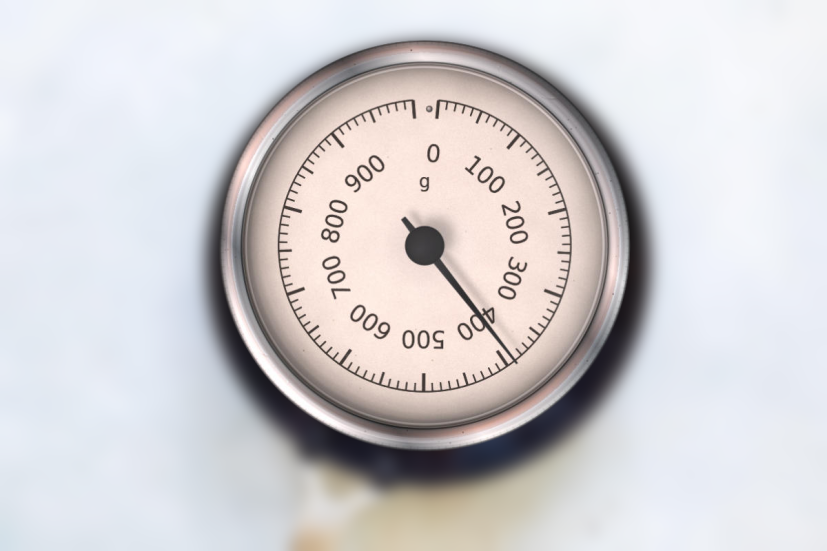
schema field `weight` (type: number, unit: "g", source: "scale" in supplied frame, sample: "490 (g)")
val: 390 (g)
